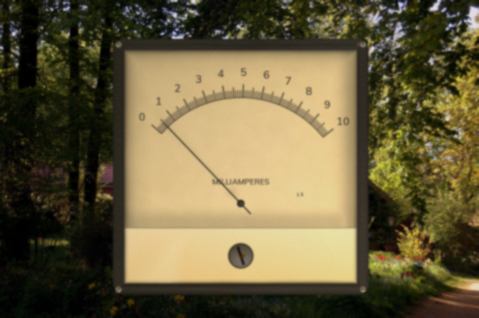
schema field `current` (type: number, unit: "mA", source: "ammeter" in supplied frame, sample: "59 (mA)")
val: 0.5 (mA)
